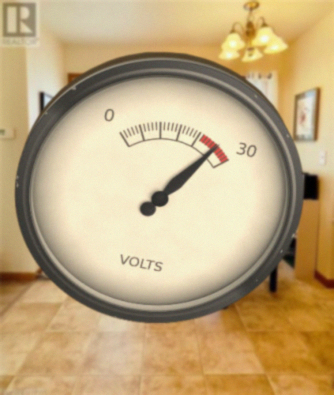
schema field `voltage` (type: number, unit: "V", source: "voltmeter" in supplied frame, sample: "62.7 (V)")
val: 25 (V)
